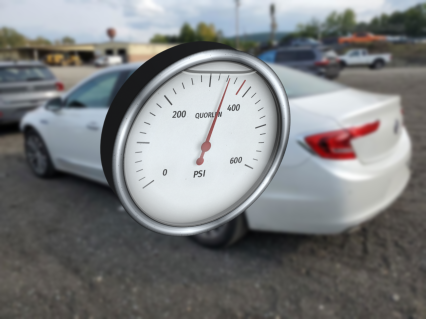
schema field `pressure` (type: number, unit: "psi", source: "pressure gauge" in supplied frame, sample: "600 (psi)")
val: 340 (psi)
